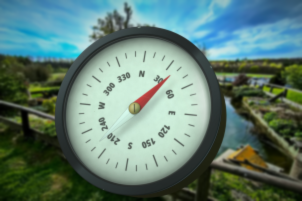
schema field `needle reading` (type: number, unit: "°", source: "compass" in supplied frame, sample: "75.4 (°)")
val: 40 (°)
